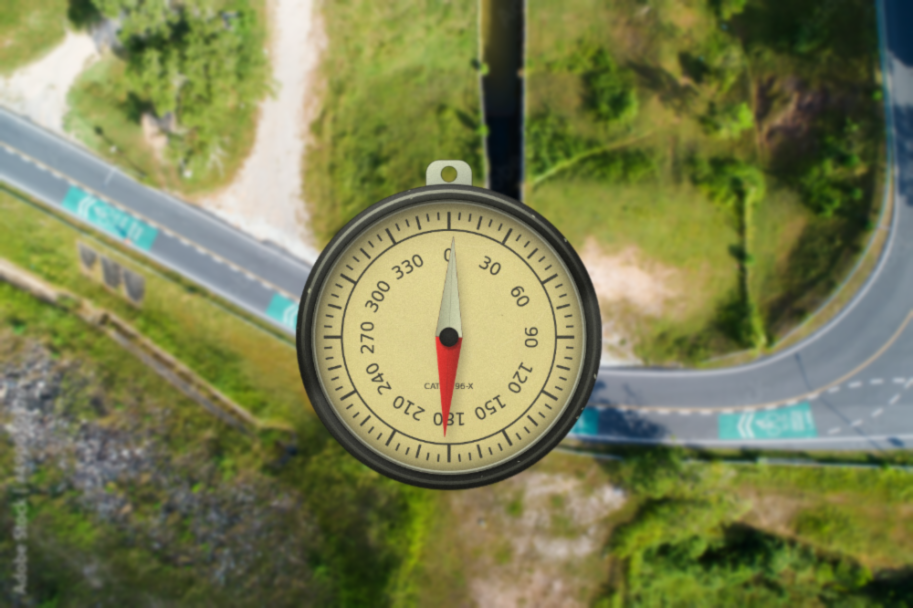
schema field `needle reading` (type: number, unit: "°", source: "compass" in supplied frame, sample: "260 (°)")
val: 182.5 (°)
